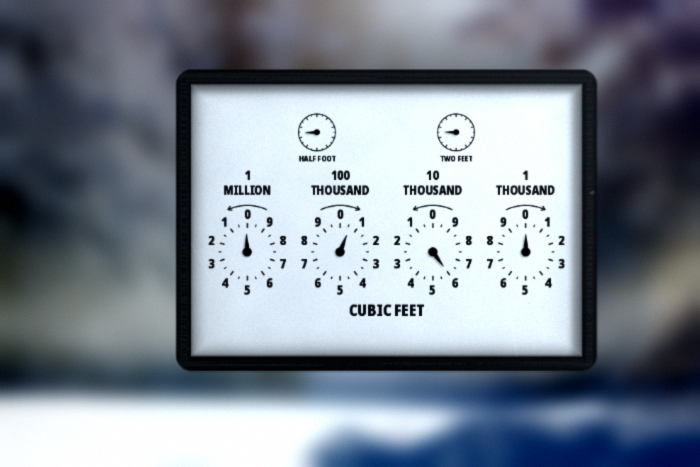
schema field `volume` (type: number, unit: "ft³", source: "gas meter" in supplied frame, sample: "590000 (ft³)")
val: 6000 (ft³)
